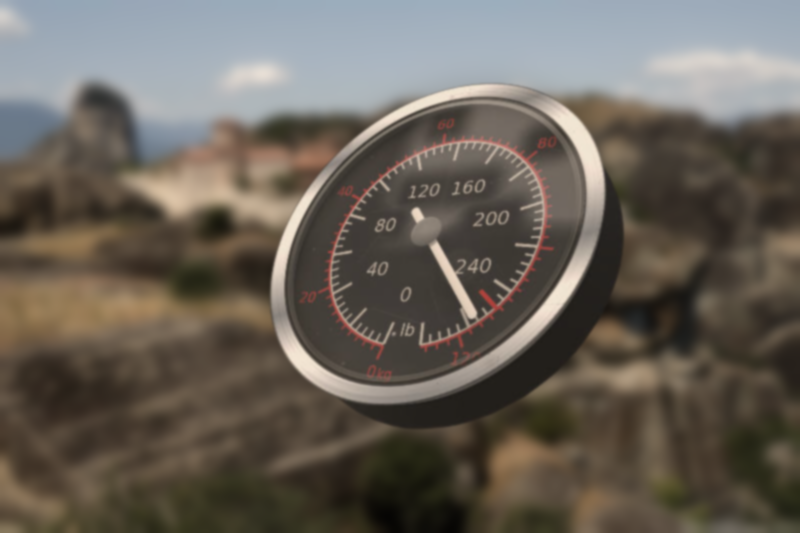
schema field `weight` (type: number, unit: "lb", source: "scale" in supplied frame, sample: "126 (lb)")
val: 256 (lb)
